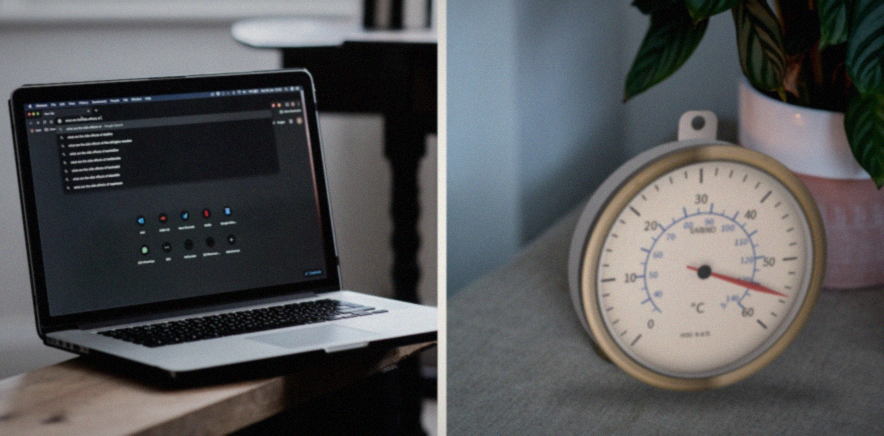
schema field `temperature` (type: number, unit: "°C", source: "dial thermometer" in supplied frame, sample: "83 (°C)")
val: 55 (°C)
